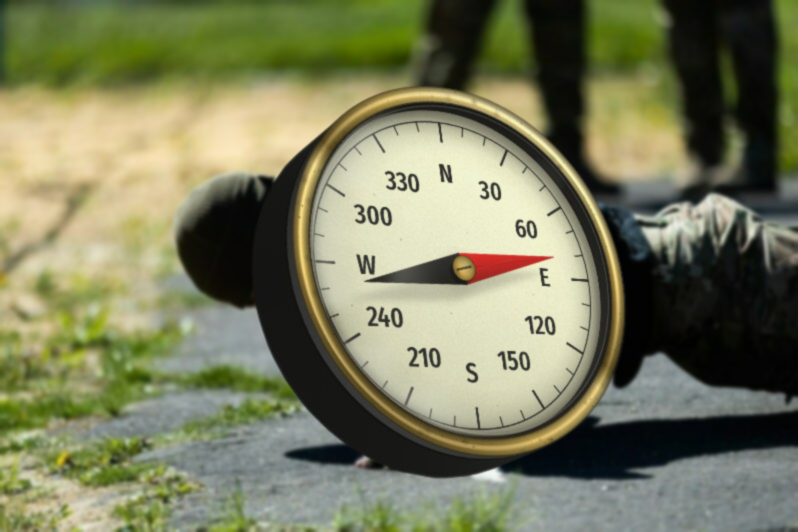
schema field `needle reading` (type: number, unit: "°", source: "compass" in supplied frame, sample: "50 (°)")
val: 80 (°)
